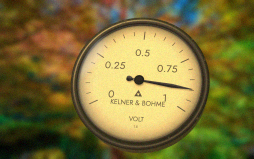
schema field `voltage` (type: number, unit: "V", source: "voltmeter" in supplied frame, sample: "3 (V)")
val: 0.9 (V)
